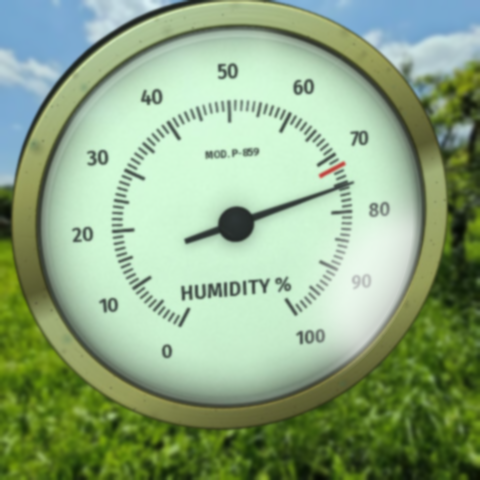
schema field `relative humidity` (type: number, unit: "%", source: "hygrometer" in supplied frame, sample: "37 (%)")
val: 75 (%)
